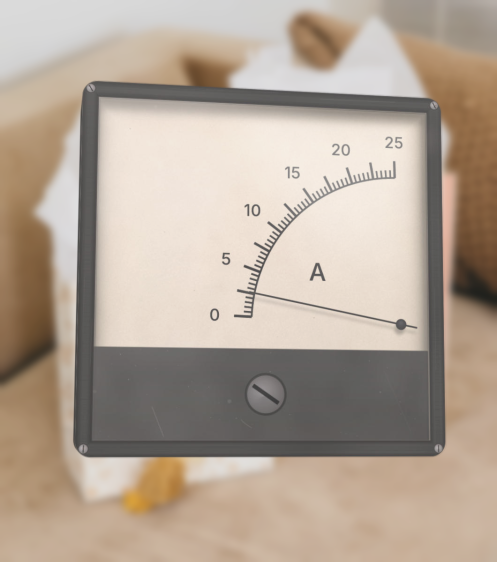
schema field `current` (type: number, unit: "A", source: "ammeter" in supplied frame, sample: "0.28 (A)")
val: 2.5 (A)
